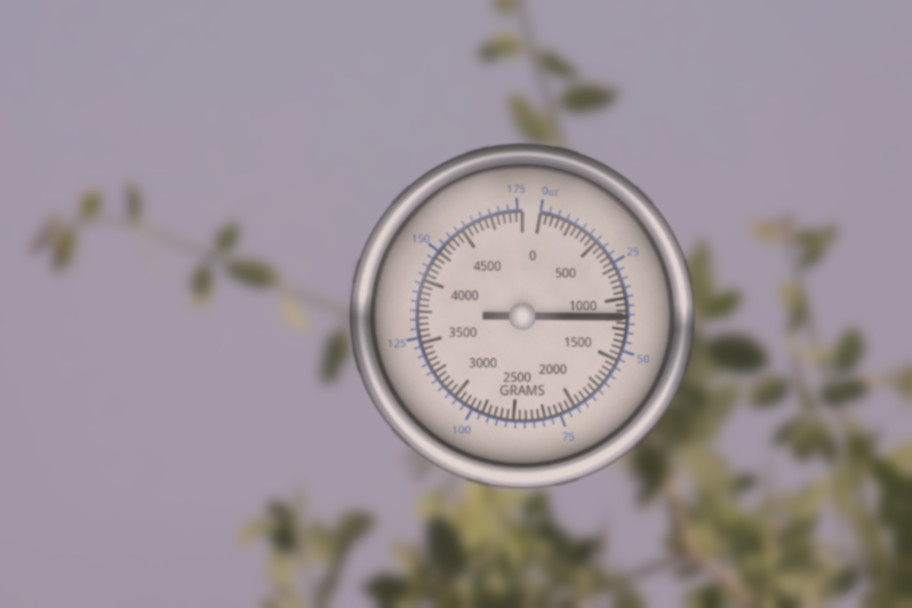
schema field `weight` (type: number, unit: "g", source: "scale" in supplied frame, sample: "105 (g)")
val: 1150 (g)
